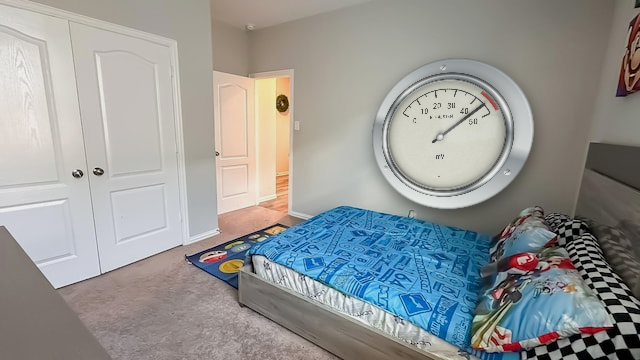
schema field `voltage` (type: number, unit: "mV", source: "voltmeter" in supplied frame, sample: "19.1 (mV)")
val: 45 (mV)
